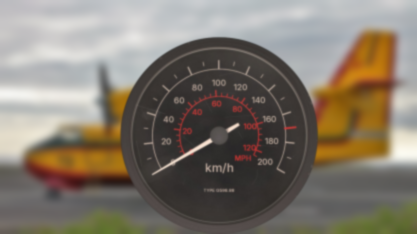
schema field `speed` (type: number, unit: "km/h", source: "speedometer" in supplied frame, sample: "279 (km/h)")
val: 0 (km/h)
